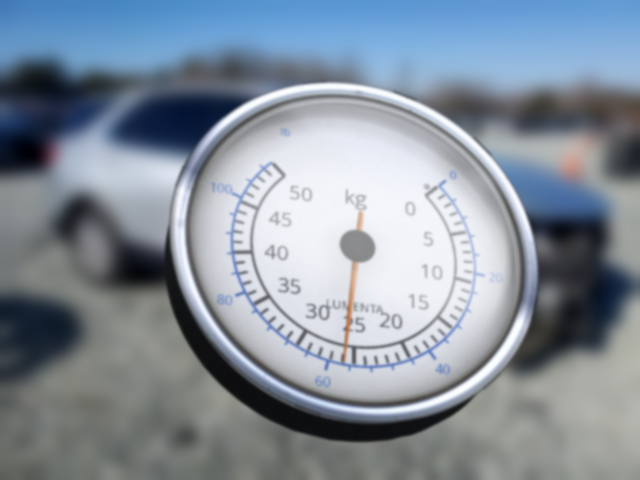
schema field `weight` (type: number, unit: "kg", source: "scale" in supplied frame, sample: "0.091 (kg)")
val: 26 (kg)
